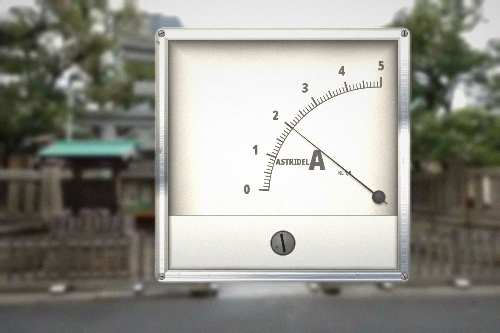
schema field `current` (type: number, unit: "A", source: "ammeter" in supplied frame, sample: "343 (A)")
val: 2 (A)
